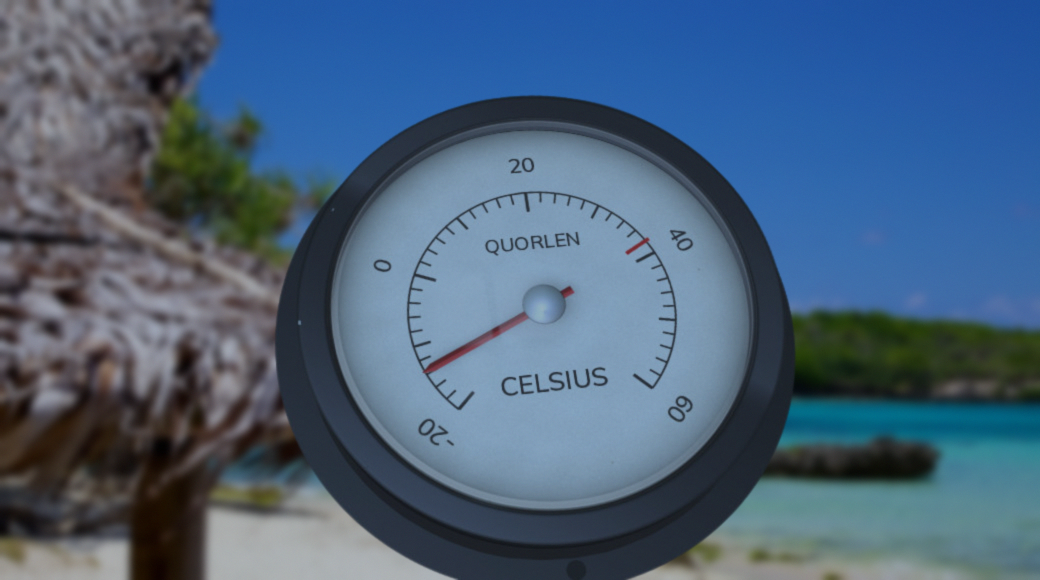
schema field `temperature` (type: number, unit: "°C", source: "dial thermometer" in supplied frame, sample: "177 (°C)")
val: -14 (°C)
